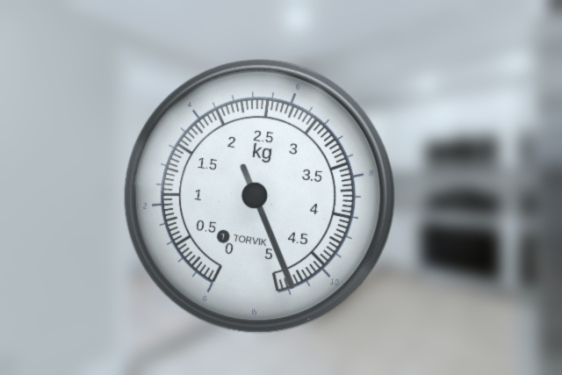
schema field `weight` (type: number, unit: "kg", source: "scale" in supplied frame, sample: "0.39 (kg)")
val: 4.85 (kg)
